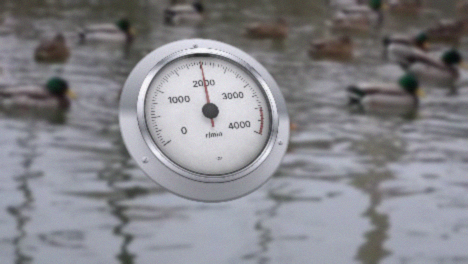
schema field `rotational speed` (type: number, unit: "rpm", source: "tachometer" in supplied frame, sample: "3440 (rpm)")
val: 2000 (rpm)
